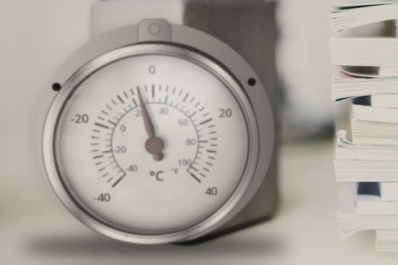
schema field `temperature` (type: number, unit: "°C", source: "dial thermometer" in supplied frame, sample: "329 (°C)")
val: -4 (°C)
